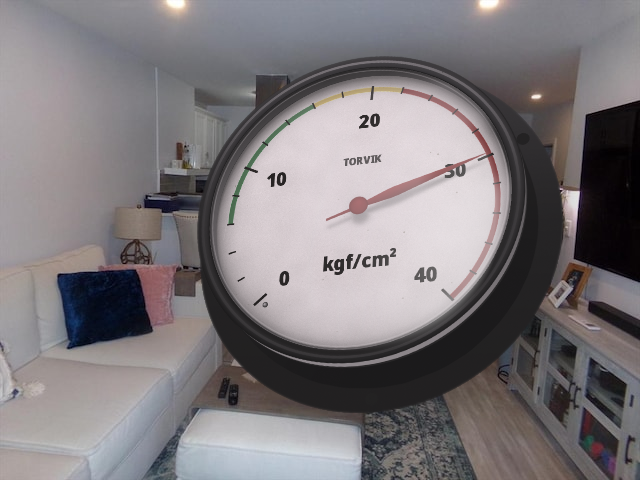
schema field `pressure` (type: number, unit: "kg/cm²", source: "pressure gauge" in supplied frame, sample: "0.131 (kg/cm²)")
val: 30 (kg/cm²)
